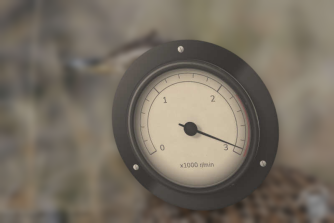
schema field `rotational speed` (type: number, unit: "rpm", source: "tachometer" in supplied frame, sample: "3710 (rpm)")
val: 2900 (rpm)
